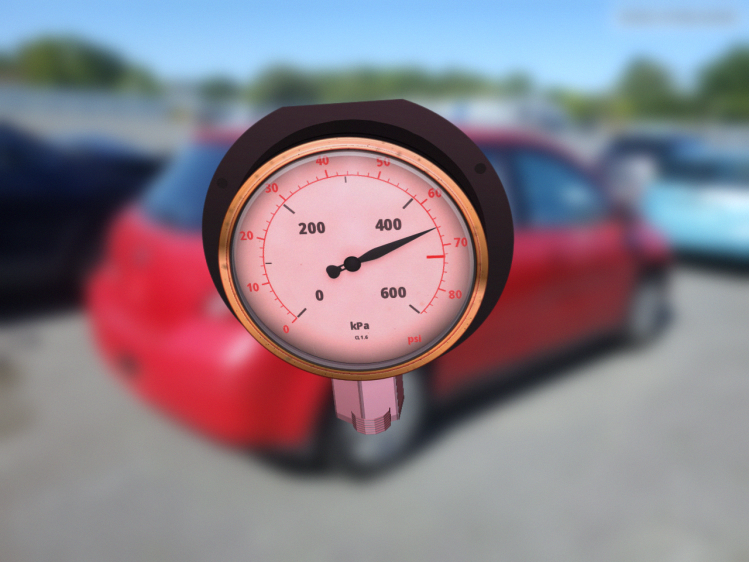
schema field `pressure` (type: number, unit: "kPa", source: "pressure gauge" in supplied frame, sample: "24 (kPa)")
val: 450 (kPa)
